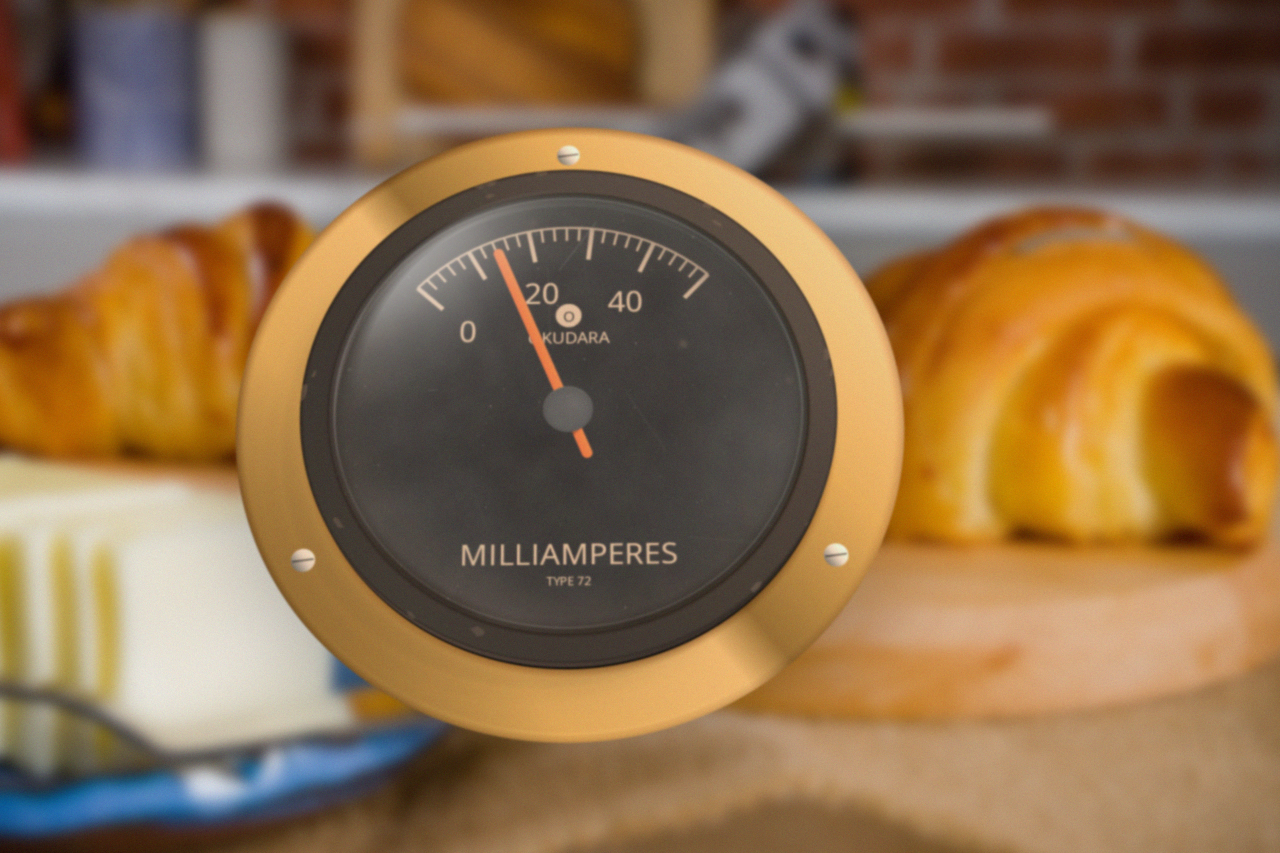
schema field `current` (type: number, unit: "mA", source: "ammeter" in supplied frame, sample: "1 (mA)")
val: 14 (mA)
